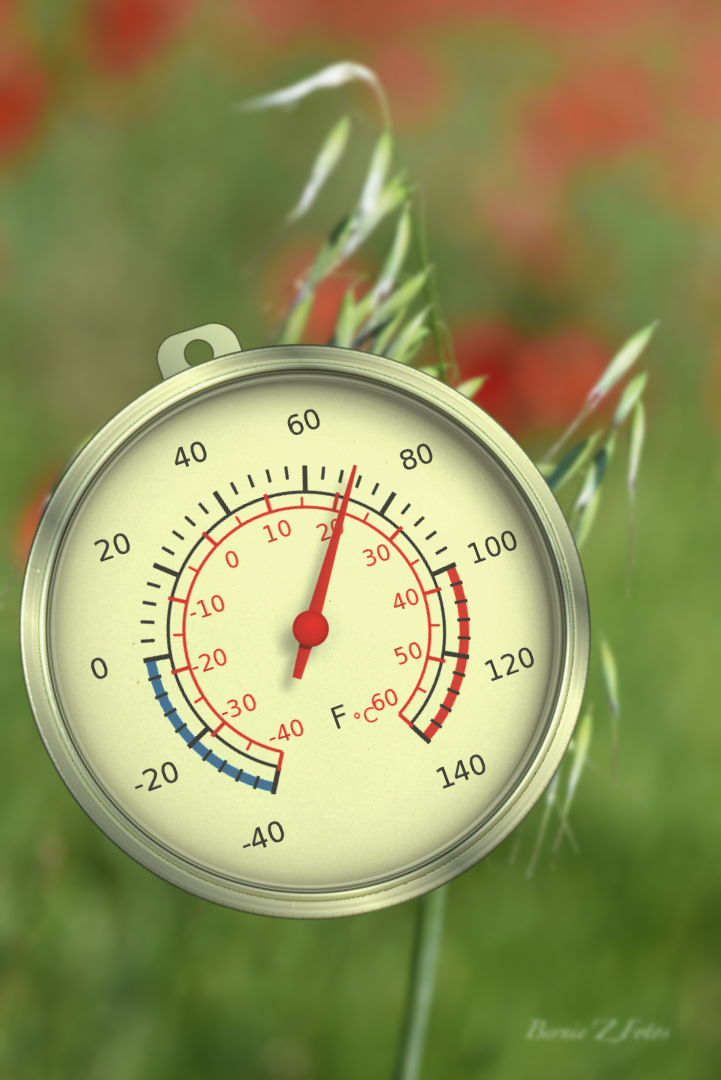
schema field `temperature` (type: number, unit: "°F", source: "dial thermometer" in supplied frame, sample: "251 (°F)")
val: 70 (°F)
